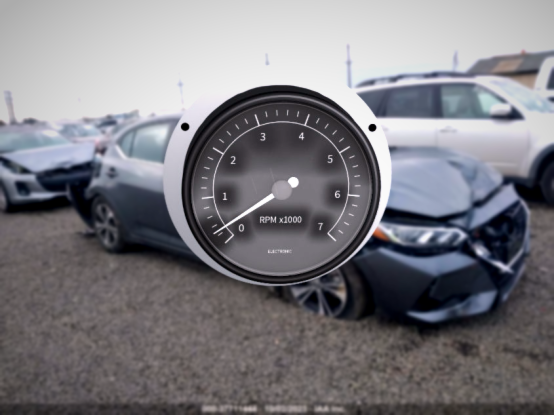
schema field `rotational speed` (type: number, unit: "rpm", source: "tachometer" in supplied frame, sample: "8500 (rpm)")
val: 300 (rpm)
